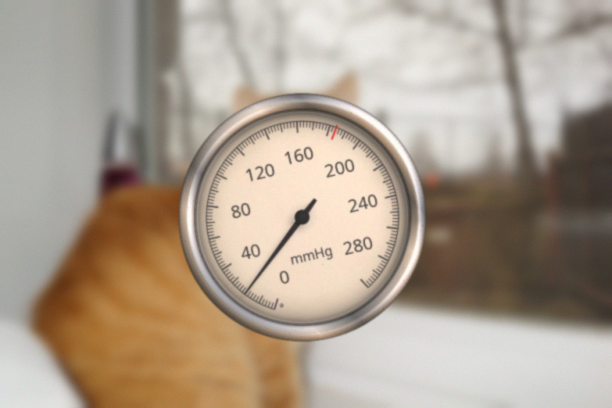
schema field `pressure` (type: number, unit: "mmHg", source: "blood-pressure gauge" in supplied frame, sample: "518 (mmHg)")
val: 20 (mmHg)
